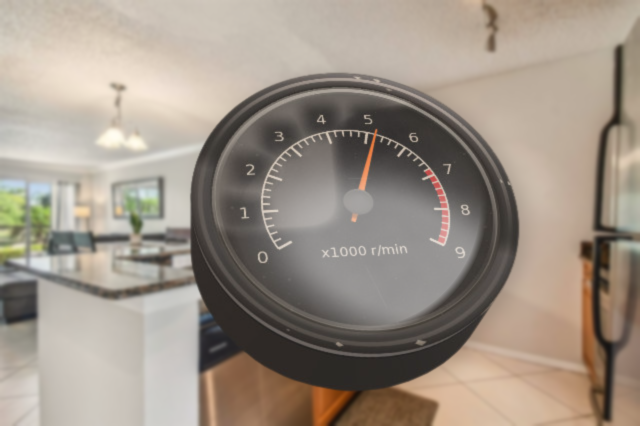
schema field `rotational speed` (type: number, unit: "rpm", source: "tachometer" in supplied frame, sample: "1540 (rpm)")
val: 5200 (rpm)
